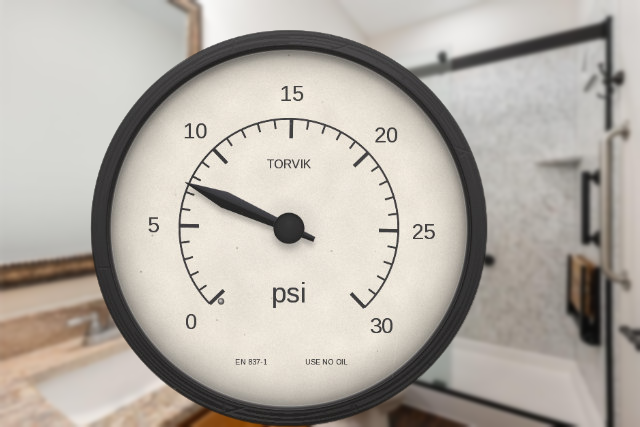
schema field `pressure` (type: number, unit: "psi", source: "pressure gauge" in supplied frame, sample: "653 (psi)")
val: 7.5 (psi)
